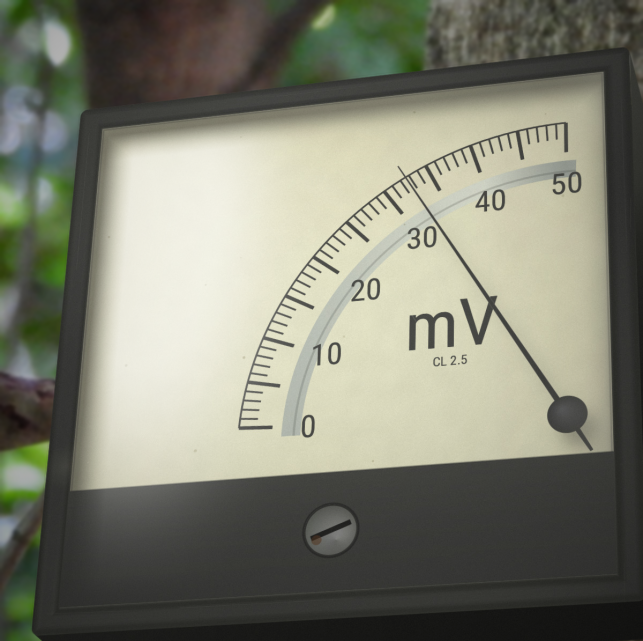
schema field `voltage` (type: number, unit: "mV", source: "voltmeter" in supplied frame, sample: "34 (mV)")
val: 32.5 (mV)
